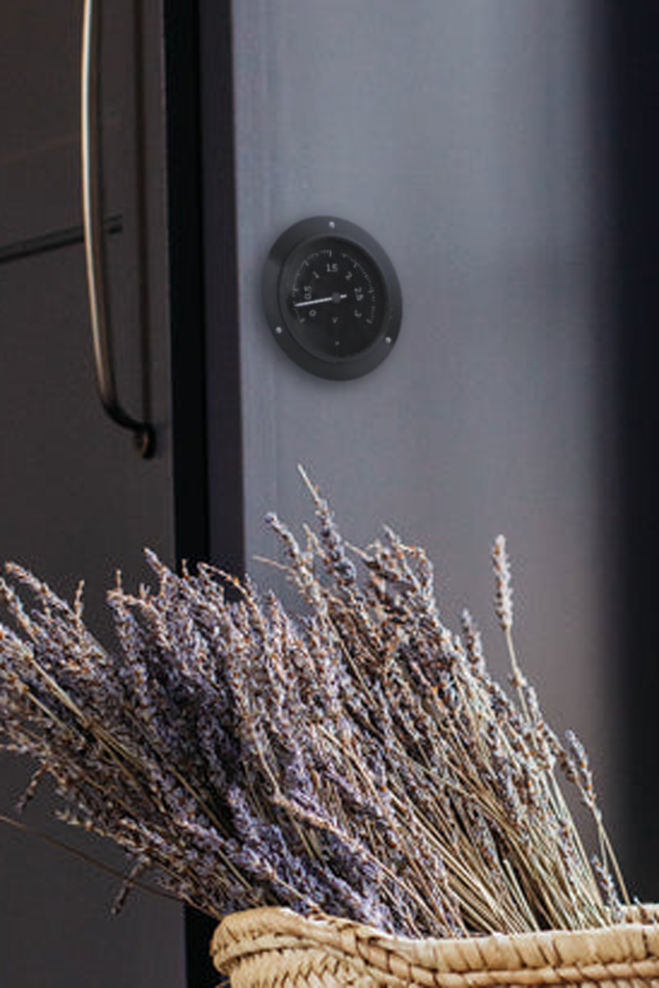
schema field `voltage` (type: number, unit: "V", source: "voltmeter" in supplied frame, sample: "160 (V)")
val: 0.25 (V)
